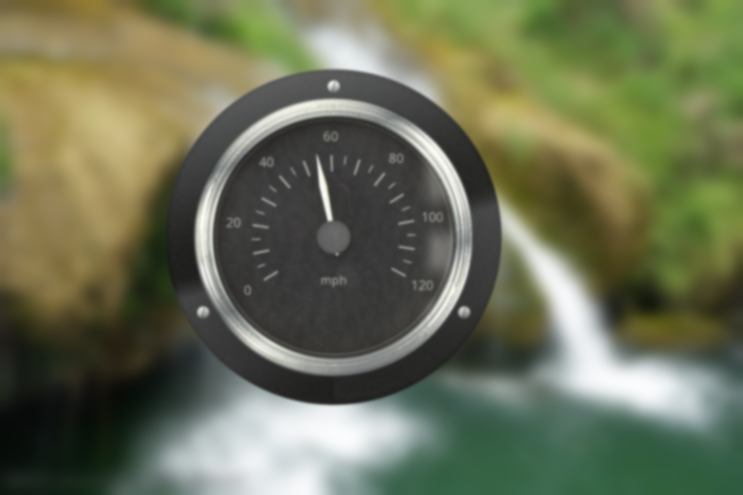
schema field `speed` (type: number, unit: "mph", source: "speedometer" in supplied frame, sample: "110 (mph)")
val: 55 (mph)
